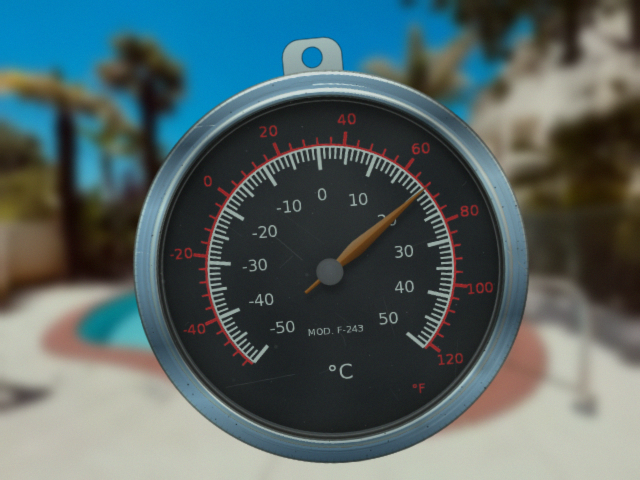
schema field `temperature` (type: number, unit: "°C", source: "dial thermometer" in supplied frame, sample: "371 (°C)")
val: 20 (°C)
